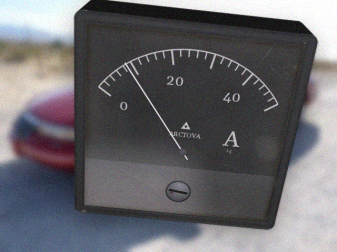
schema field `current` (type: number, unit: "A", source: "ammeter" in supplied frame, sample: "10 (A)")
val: 9 (A)
